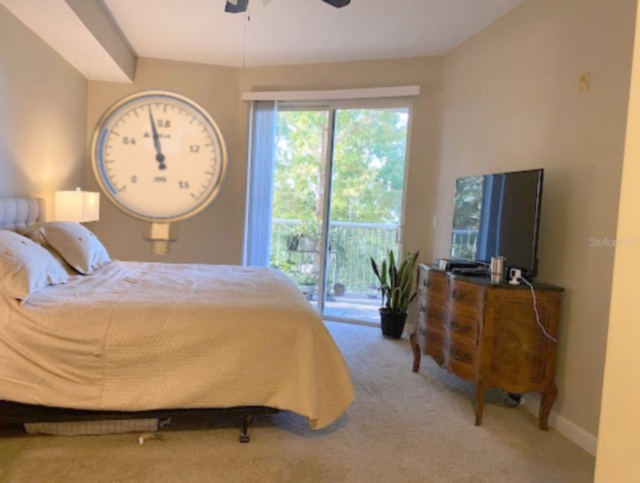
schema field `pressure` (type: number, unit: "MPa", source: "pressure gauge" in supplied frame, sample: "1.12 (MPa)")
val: 0.7 (MPa)
